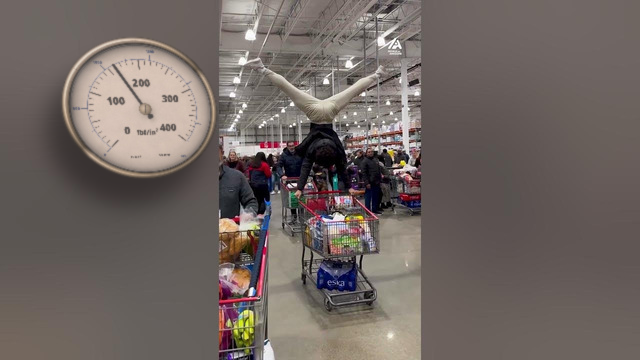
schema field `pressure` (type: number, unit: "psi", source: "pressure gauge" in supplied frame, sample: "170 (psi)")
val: 160 (psi)
